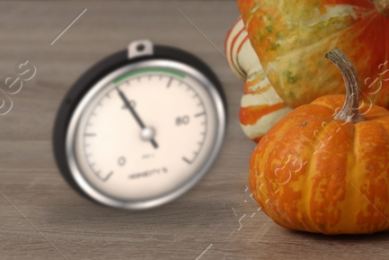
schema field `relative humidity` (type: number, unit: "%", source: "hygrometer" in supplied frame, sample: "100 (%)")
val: 40 (%)
